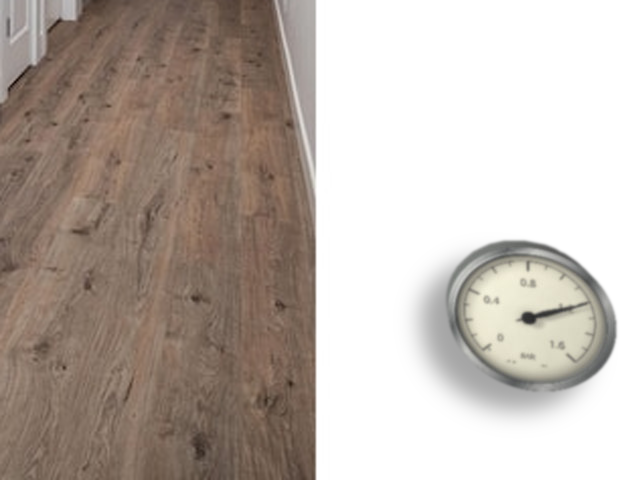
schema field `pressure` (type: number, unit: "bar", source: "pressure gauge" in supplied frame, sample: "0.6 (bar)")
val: 1.2 (bar)
